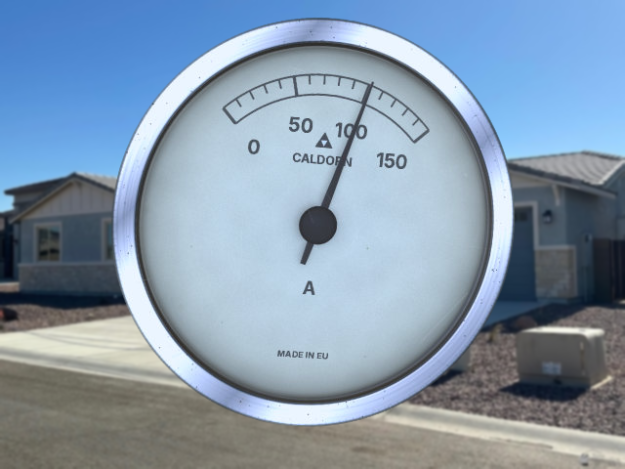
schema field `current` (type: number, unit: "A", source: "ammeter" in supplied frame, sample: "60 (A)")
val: 100 (A)
